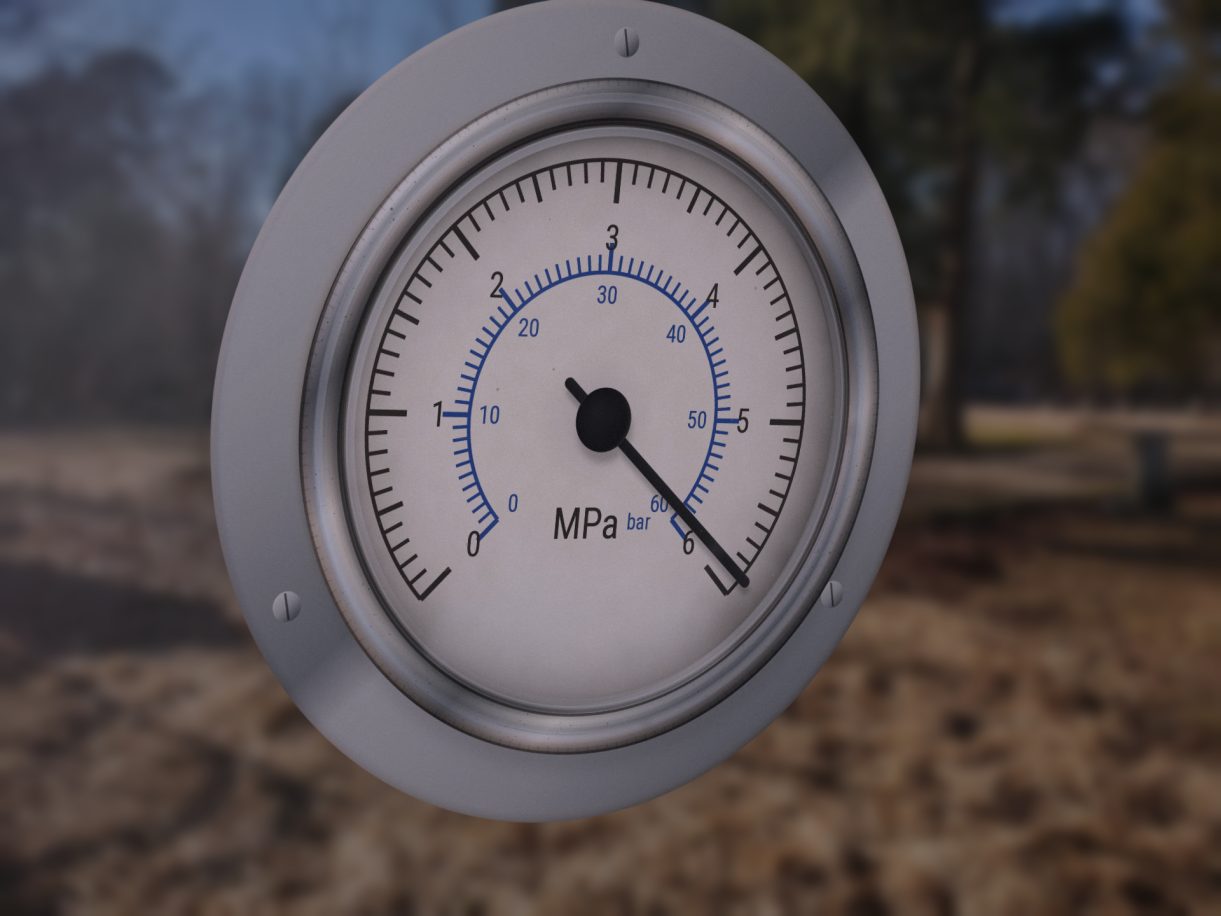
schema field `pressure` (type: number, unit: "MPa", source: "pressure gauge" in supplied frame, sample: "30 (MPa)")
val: 5.9 (MPa)
